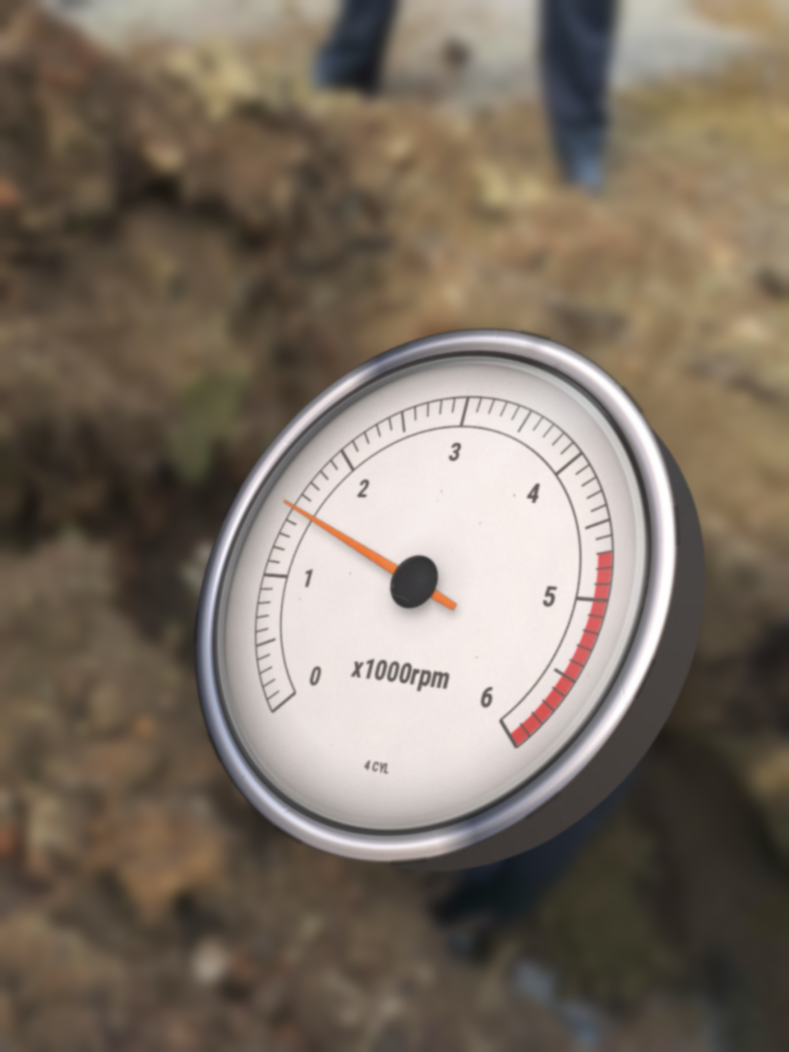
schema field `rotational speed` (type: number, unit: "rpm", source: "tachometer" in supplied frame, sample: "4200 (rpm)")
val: 1500 (rpm)
